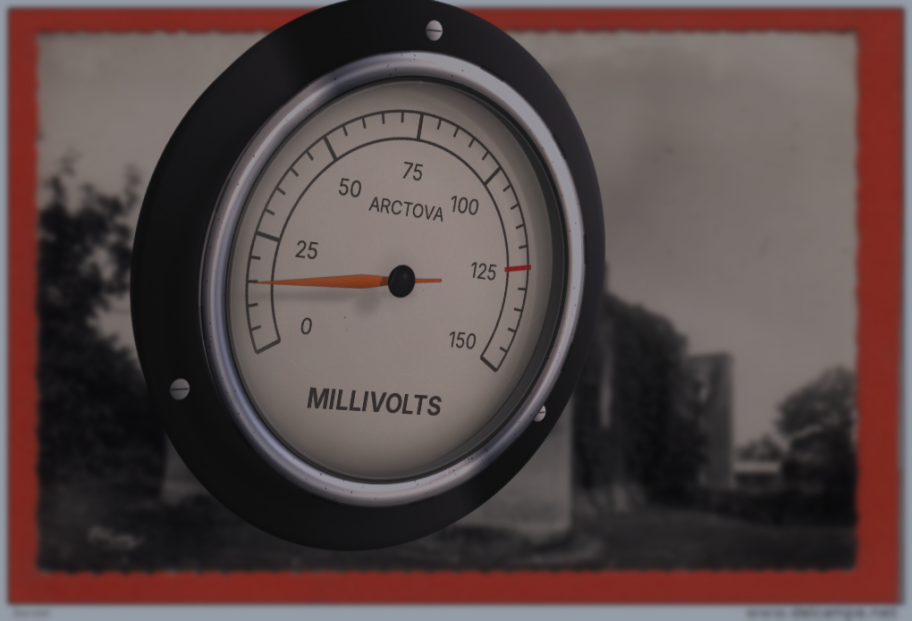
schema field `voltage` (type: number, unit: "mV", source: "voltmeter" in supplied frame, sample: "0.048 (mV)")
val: 15 (mV)
